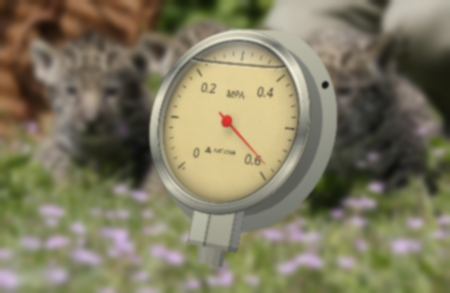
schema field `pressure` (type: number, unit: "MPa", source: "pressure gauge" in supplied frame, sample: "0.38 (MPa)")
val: 0.58 (MPa)
